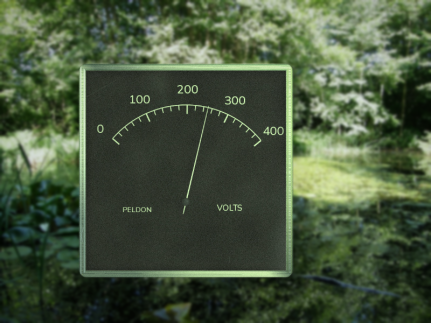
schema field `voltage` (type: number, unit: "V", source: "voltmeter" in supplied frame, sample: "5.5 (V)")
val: 250 (V)
